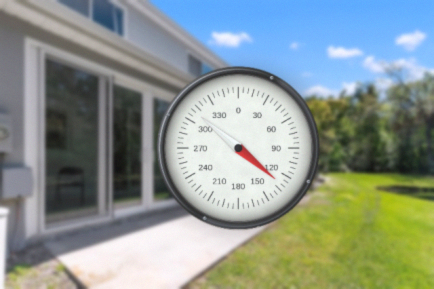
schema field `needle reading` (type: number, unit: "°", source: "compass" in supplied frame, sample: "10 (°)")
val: 130 (°)
